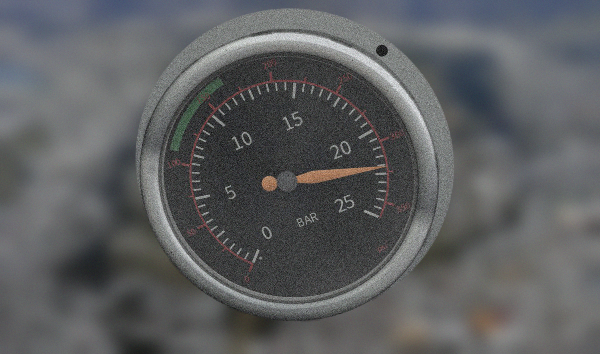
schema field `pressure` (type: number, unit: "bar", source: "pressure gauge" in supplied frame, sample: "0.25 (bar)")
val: 22 (bar)
